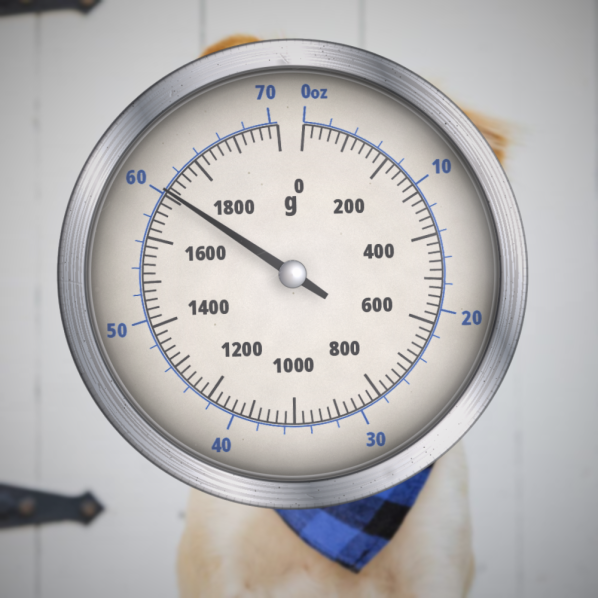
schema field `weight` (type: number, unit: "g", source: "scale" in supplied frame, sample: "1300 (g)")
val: 1710 (g)
